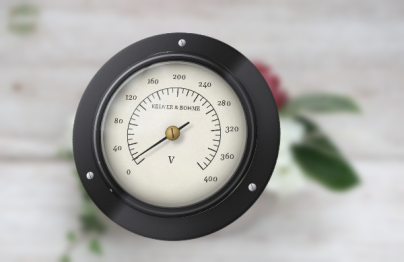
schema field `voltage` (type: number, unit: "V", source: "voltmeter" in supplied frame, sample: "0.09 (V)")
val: 10 (V)
